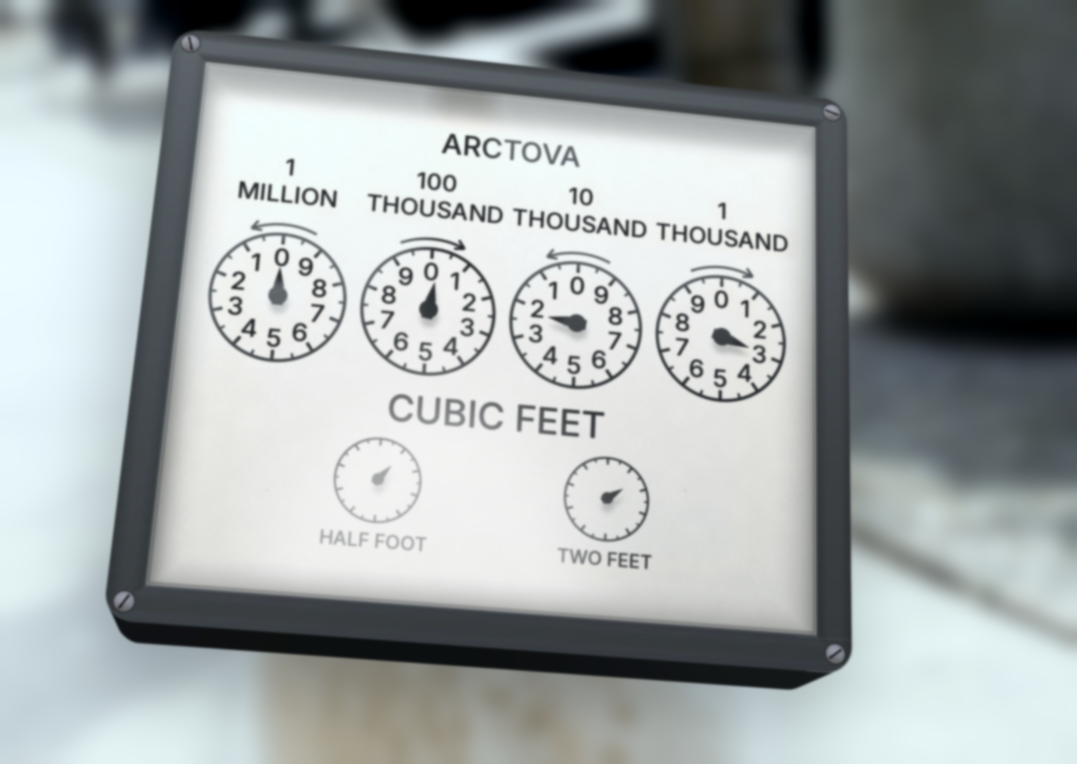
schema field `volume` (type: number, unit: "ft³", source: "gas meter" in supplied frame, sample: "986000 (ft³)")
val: 2300 (ft³)
